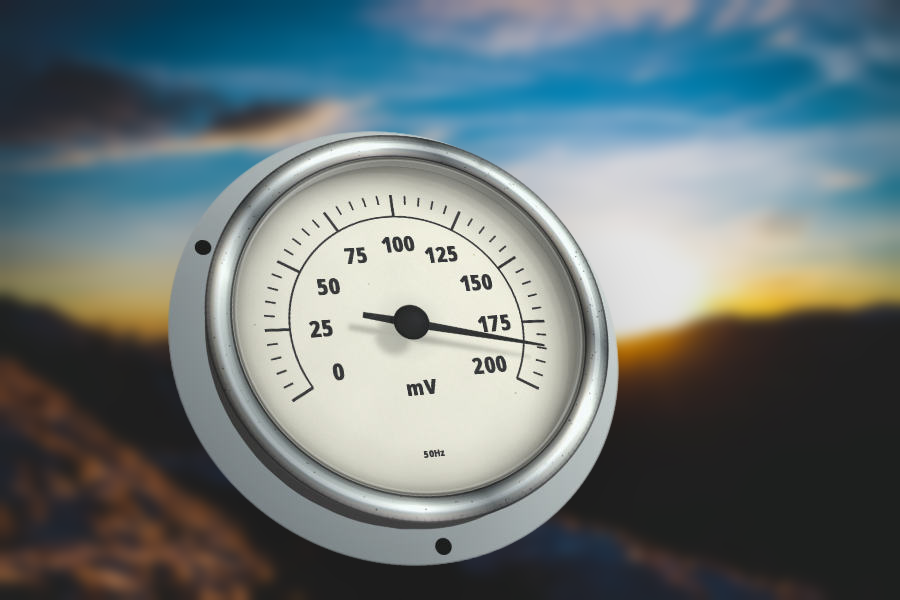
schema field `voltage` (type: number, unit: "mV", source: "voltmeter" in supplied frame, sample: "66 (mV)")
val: 185 (mV)
